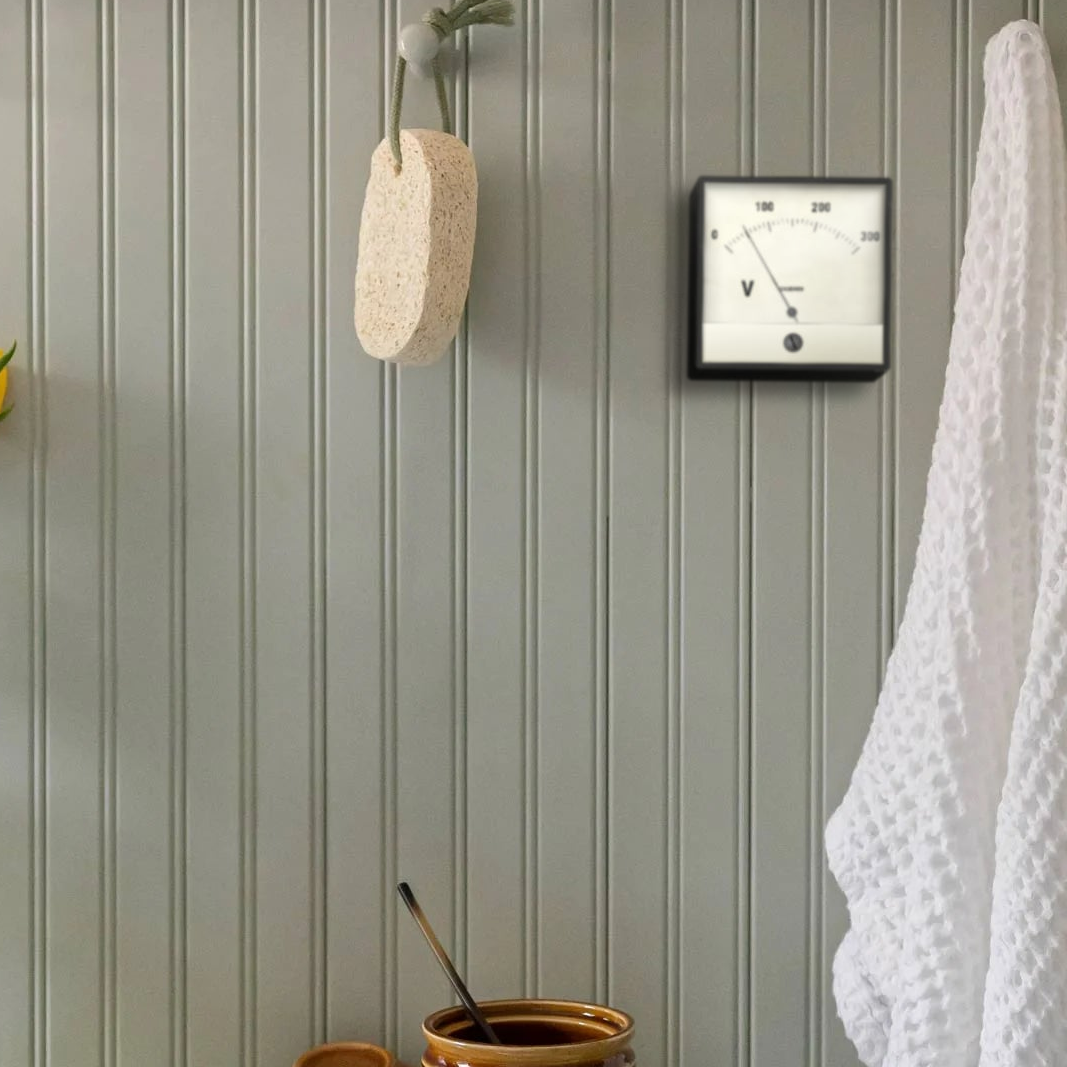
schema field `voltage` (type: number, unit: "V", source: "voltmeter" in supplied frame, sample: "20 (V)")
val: 50 (V)
